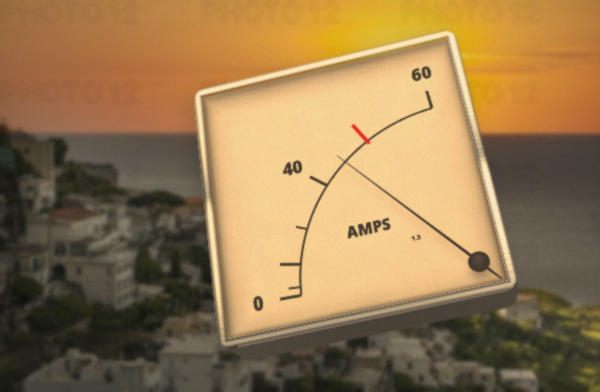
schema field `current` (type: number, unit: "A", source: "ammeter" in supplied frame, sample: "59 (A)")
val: 45 (A)
